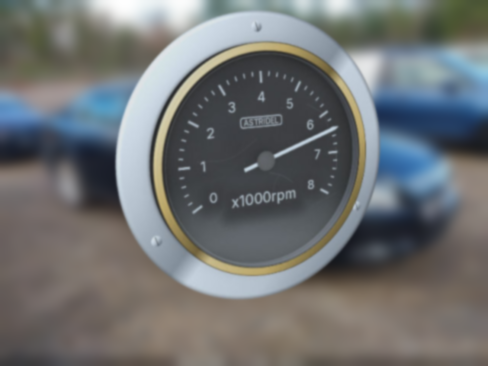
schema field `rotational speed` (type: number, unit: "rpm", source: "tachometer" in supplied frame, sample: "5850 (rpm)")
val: 6400 (rpm)
